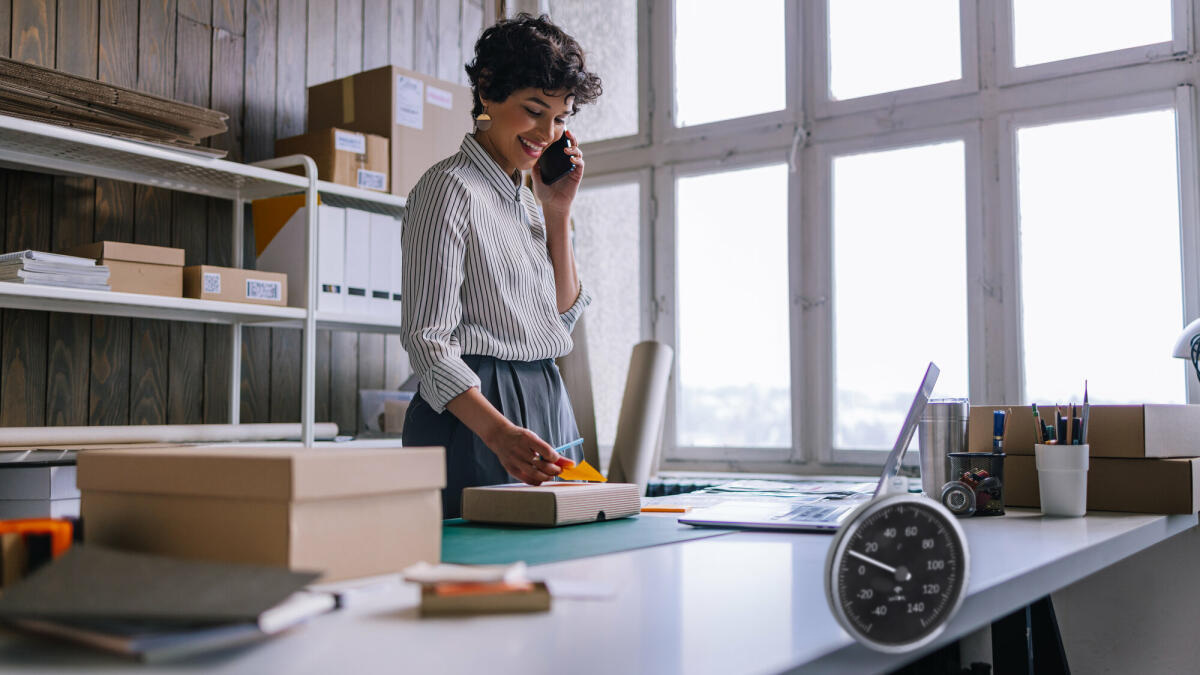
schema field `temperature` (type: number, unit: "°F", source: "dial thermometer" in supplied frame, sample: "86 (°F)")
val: 10 (°F)
